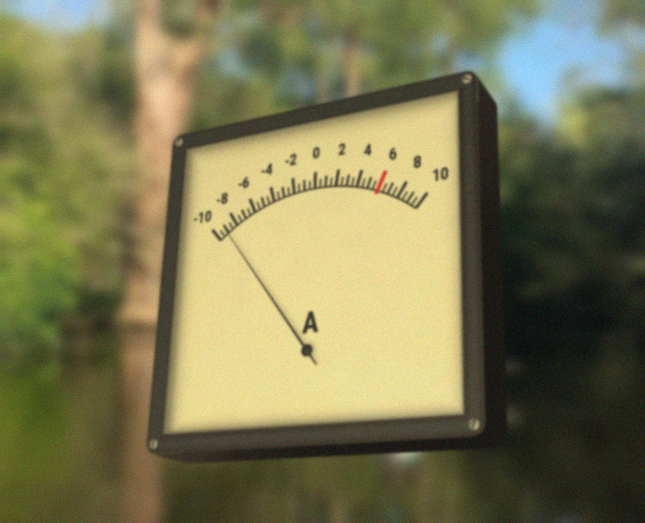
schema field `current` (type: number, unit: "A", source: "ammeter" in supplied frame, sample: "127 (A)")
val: -9 (A)
